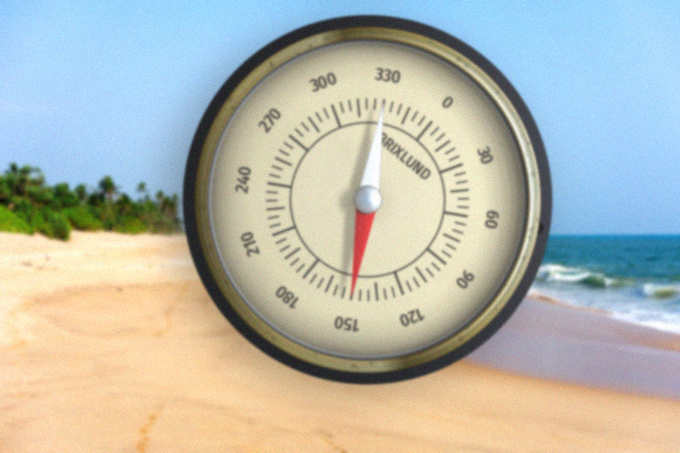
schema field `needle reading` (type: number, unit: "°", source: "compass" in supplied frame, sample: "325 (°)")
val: 150 (°)
